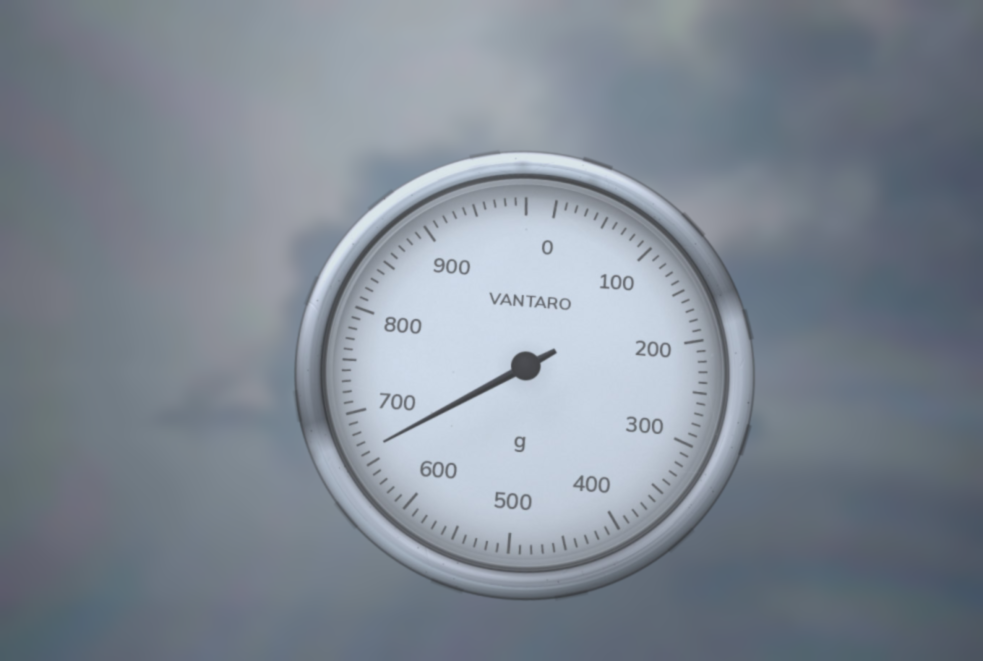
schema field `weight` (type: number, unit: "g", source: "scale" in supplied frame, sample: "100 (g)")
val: 660 (g)
